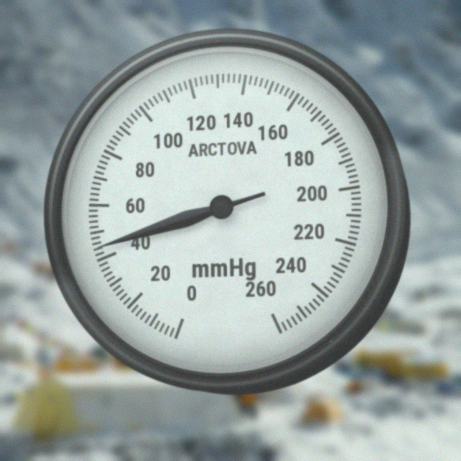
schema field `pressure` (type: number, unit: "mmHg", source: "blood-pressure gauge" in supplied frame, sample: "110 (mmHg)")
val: 44 (mmHg)
